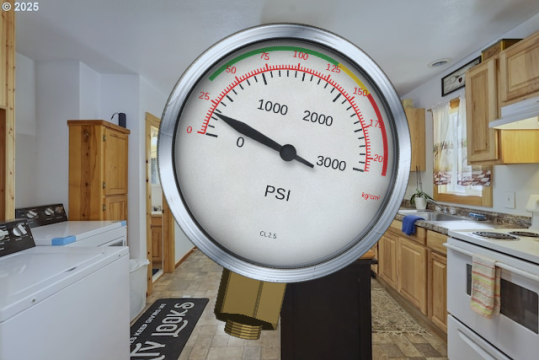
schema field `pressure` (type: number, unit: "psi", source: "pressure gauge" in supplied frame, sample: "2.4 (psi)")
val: 250 (psi)
